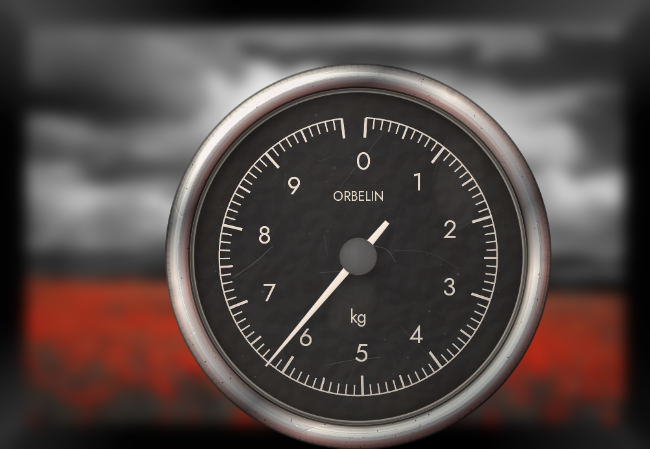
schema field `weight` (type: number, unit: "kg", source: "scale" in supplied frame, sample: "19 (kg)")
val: 6.2 (kg)
